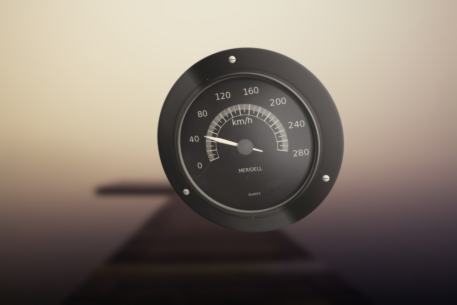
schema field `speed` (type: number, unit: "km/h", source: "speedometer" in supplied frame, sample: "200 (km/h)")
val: 50 (km/h)
